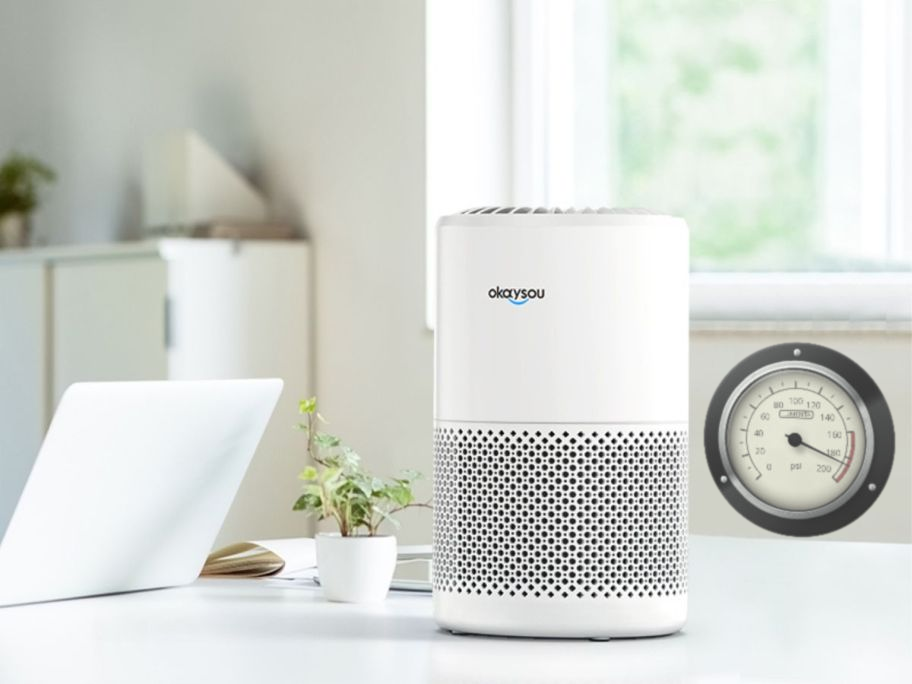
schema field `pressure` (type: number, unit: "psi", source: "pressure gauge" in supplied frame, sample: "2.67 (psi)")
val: 185 (psi)
